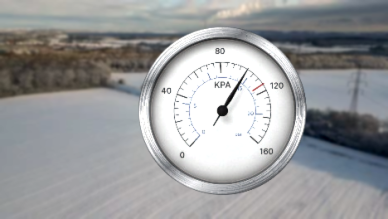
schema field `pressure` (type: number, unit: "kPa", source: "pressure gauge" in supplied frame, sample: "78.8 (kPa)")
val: 100 (kPa)
